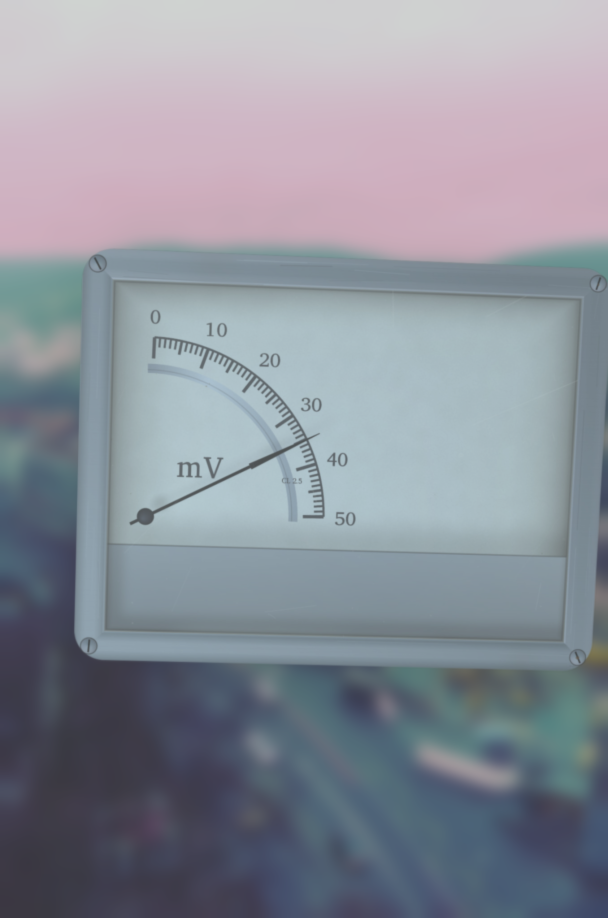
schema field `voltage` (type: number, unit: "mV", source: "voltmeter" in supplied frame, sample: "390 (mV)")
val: 35 (mV)
